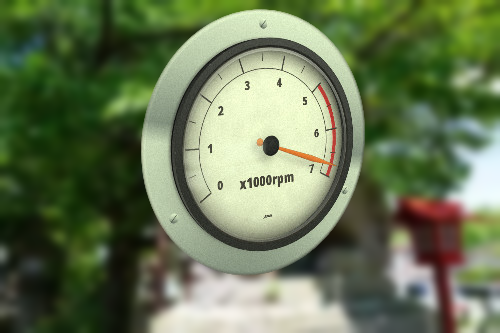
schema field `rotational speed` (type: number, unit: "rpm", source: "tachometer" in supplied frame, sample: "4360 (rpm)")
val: 6750 (rpm)
